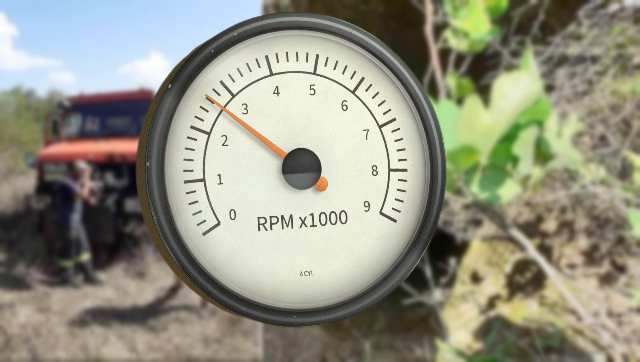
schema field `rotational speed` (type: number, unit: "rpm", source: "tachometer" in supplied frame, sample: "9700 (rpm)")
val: 2600 (rpm)
